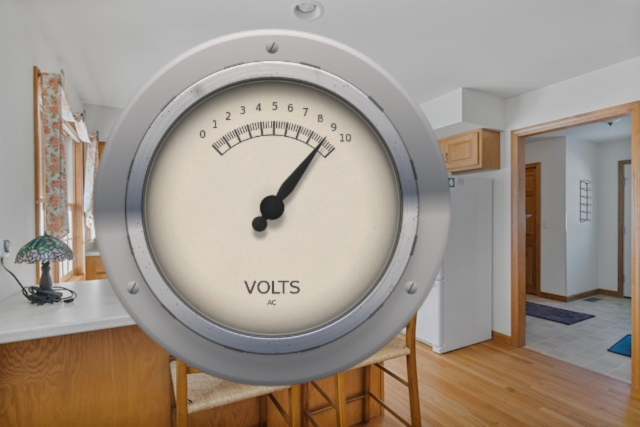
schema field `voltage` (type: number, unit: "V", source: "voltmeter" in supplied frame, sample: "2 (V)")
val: 9 (V)
